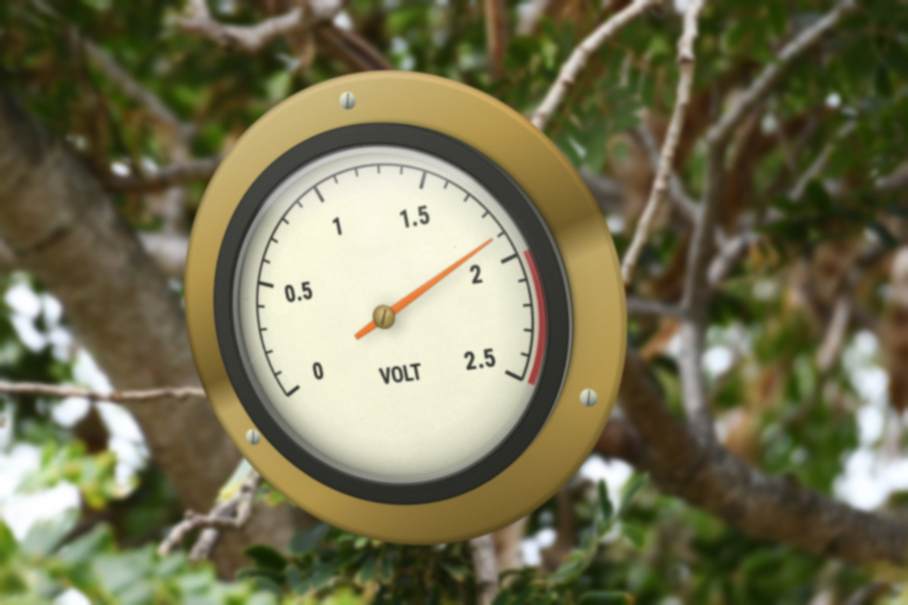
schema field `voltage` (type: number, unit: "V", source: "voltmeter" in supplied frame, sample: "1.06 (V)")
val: 1.9 (V)
